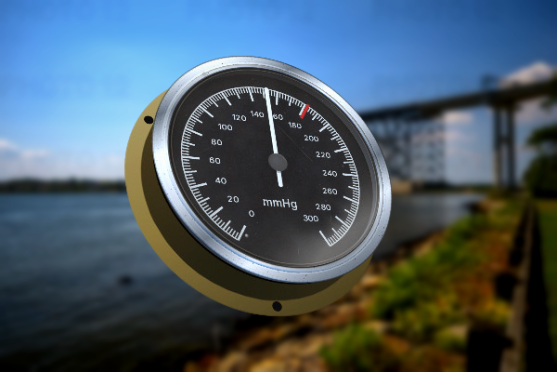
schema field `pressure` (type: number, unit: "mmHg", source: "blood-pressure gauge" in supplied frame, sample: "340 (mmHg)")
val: 150 (mmHg)
